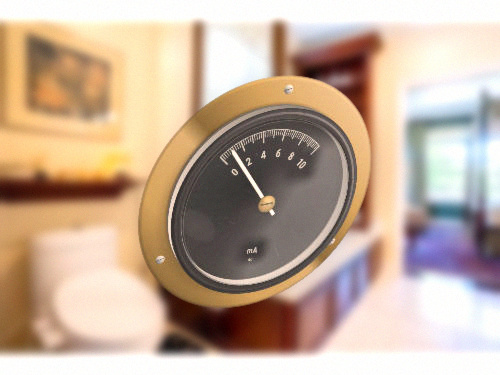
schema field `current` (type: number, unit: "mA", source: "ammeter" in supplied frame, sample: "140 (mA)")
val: 1 (mA)
